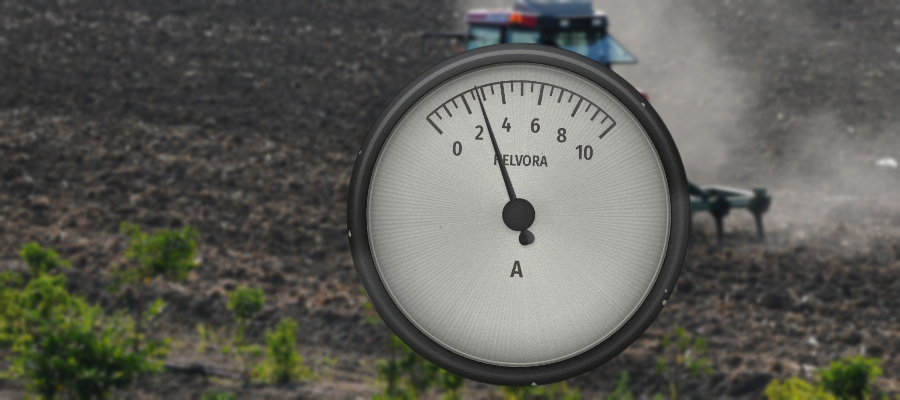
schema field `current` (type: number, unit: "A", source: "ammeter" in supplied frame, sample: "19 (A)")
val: 2.75 (A)
